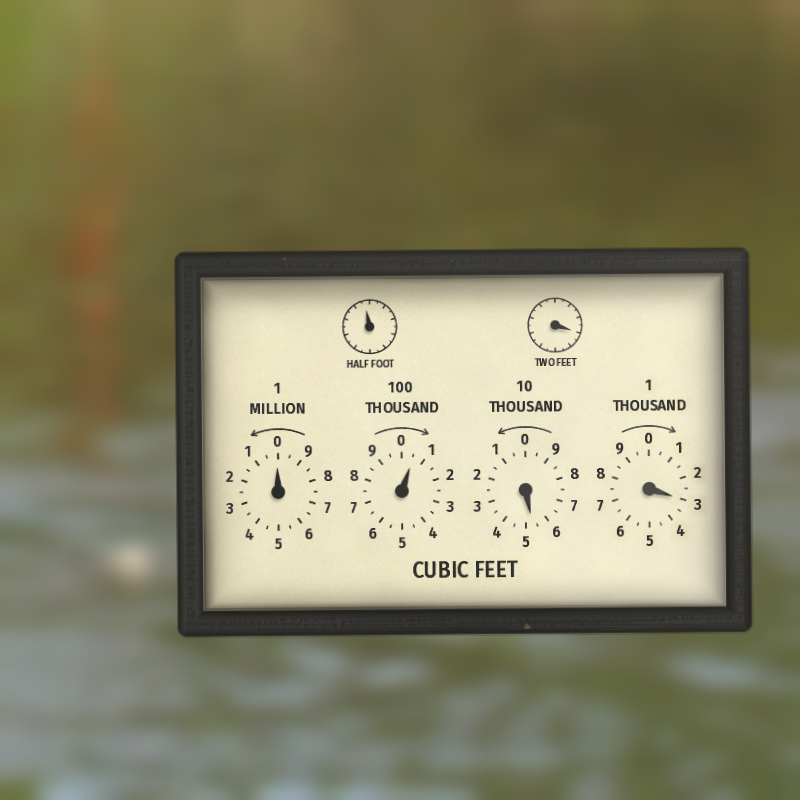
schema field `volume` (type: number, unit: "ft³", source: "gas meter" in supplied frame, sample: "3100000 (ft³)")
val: 5300 (ft³)
